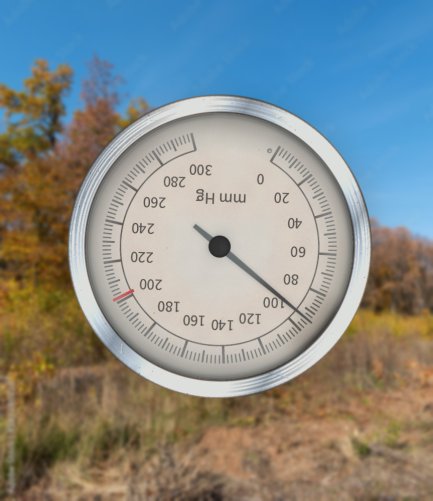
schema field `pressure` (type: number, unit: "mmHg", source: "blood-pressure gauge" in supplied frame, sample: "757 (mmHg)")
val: 94 (mmHg)
